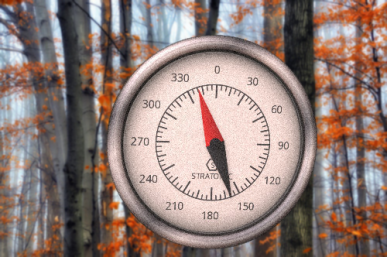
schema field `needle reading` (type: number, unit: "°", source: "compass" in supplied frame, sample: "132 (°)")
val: 340 (°)
